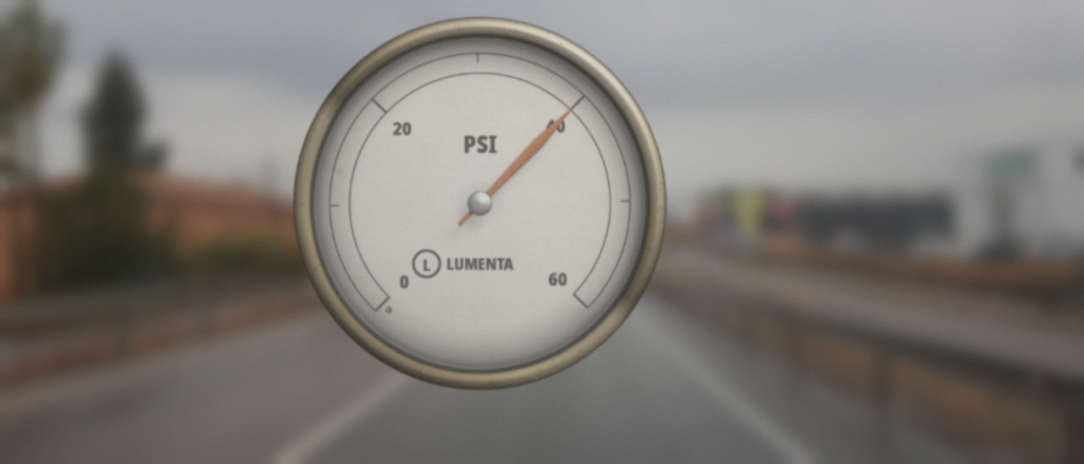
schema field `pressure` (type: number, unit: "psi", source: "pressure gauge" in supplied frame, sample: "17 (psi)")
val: 40 (psi)
